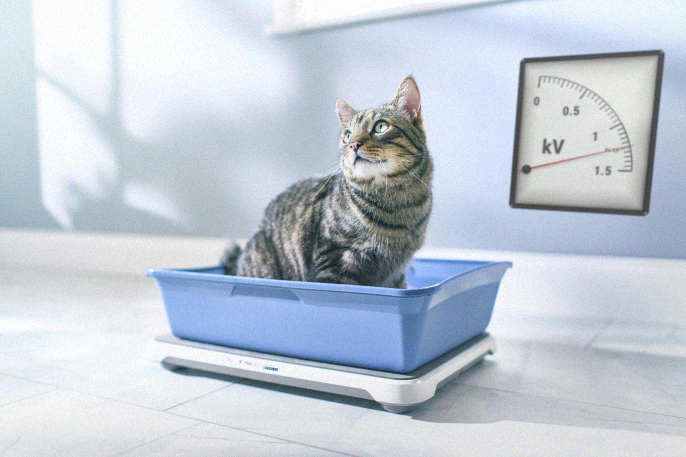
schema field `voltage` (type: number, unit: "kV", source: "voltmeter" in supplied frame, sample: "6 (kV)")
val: 1.25 (kV)
